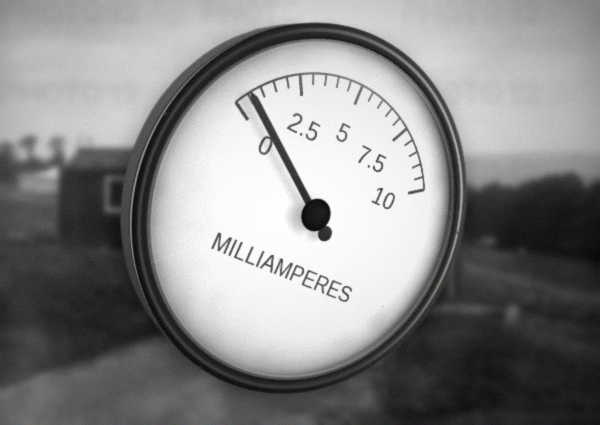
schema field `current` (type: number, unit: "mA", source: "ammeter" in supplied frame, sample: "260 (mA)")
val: 0.5 (mA)
